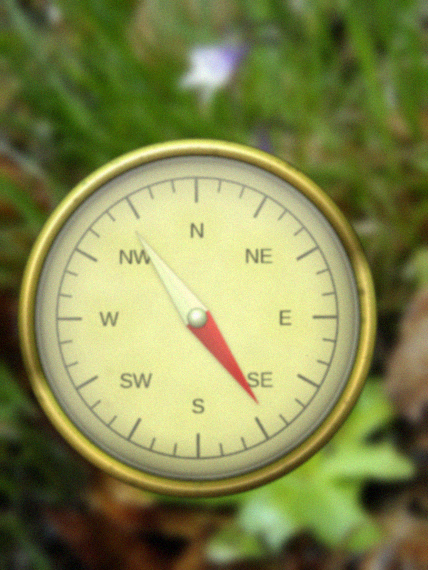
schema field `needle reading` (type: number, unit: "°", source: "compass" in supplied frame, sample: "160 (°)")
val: 145 (°)
